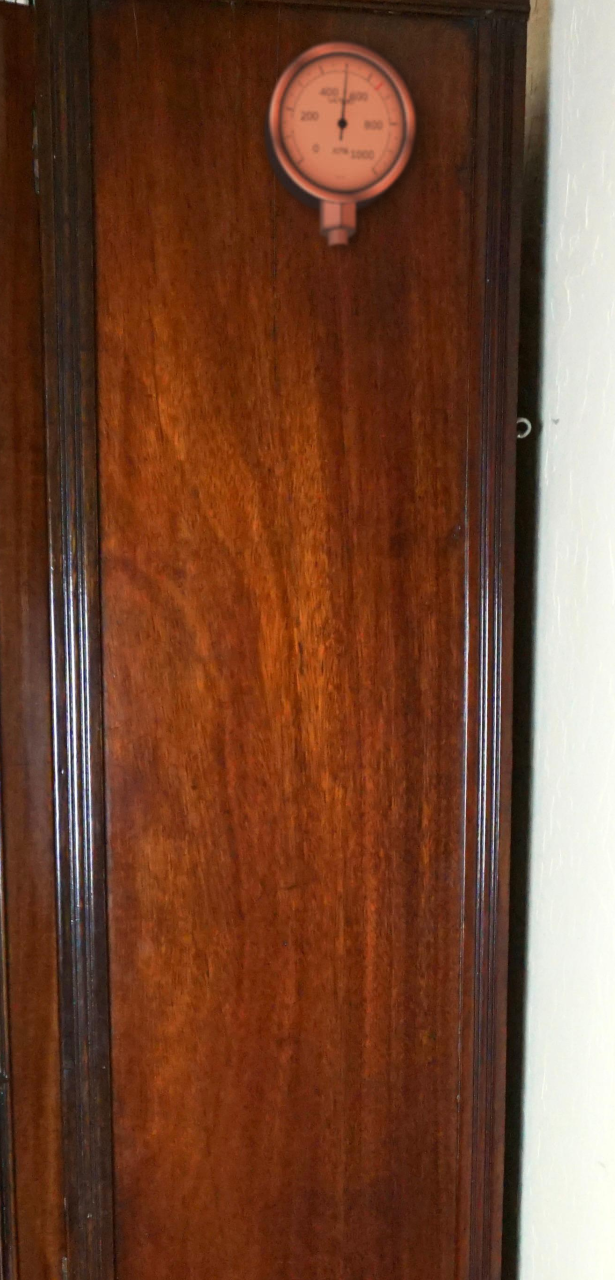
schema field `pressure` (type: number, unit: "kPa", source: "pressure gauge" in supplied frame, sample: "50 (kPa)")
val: 500 (kPa)
